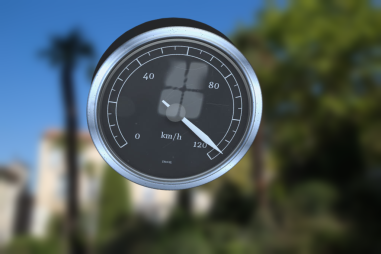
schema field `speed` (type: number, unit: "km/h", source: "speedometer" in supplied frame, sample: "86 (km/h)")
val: 115 (km/h)
